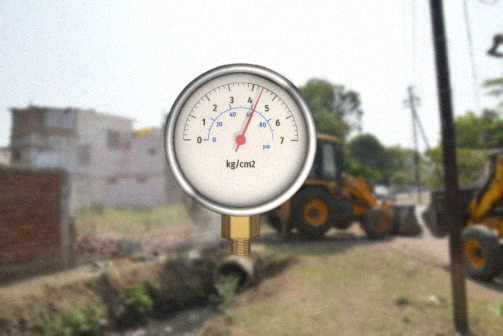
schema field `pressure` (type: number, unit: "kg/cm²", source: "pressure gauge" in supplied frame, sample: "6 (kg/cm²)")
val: 4.4 (kg/cm²)
